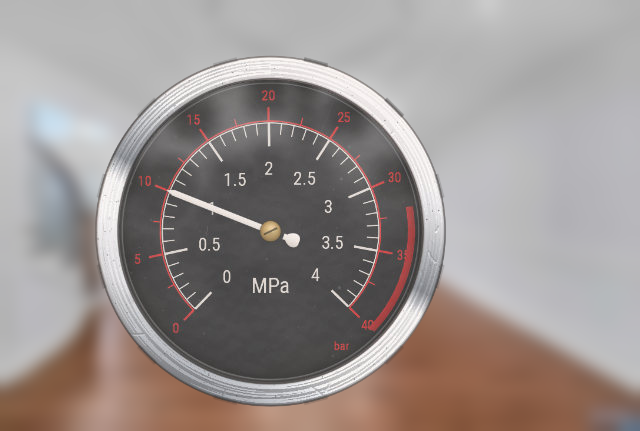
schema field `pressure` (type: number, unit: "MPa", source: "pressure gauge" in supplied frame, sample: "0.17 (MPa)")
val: 1 (MPa)
